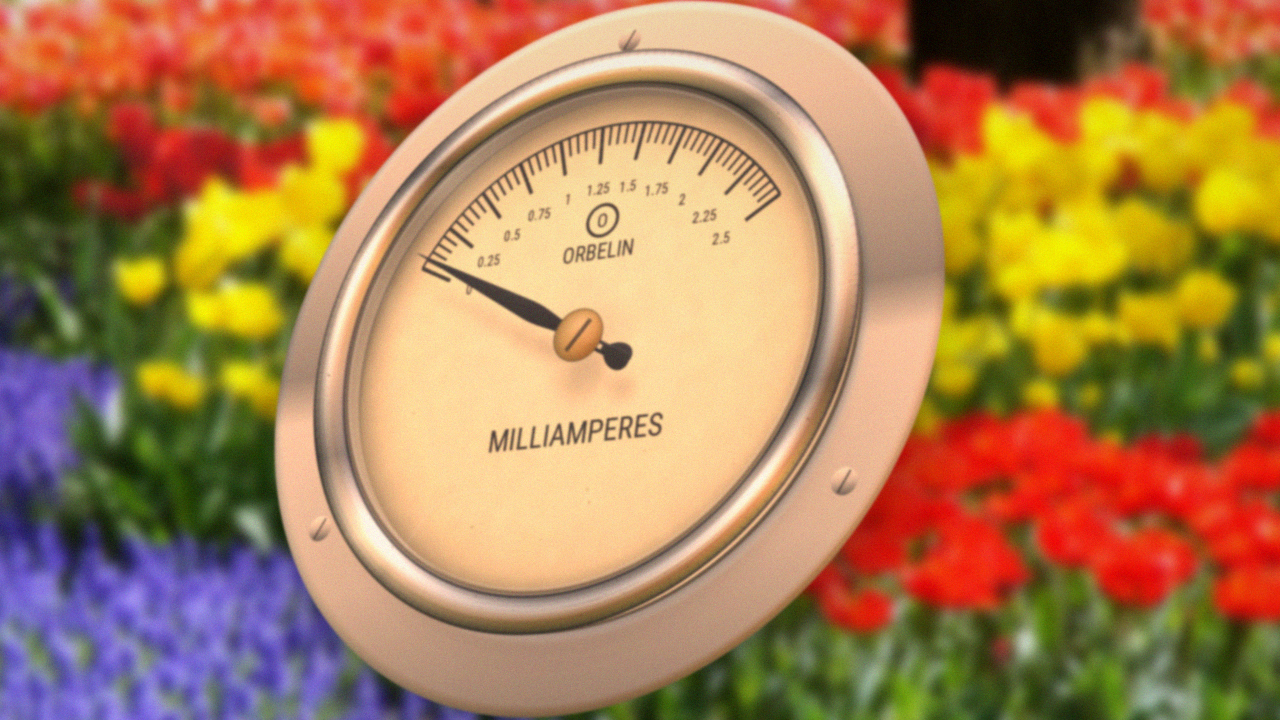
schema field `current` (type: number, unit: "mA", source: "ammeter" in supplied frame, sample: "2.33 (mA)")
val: 0.05 (mA)
